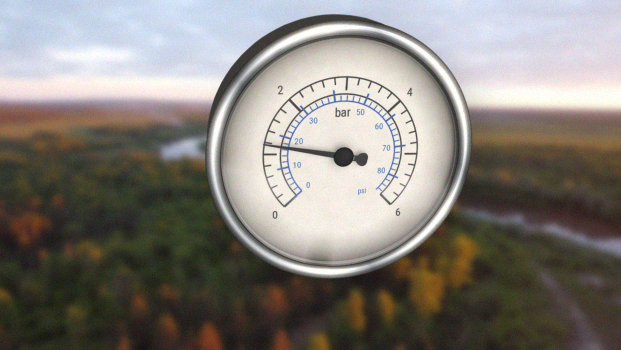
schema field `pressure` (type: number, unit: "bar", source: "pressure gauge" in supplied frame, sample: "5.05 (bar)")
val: 1.2 (bar)
